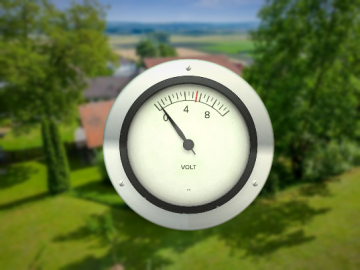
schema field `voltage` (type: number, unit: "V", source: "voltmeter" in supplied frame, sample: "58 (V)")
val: 0.5 (V)
